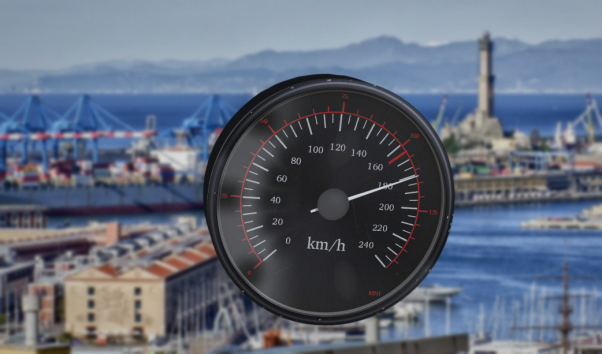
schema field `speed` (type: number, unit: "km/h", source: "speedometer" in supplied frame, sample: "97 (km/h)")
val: 180 (km/h)
